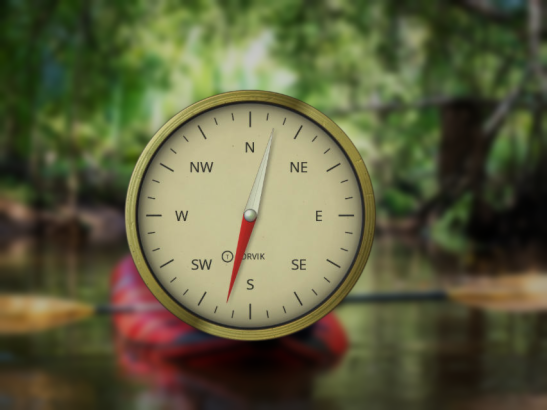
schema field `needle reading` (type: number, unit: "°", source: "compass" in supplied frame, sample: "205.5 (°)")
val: 195 (°)
